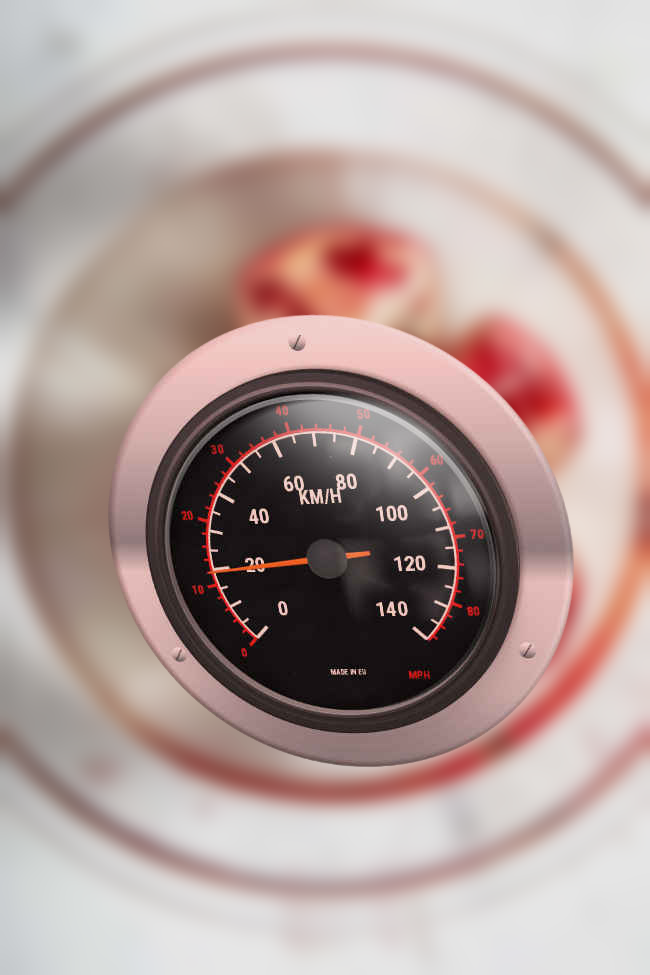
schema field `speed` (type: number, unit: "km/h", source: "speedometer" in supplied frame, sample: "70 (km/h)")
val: 20 (km/h)
